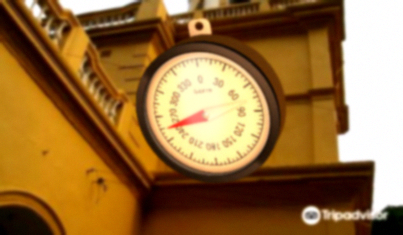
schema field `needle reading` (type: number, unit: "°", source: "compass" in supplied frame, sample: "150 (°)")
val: 255 (°)
